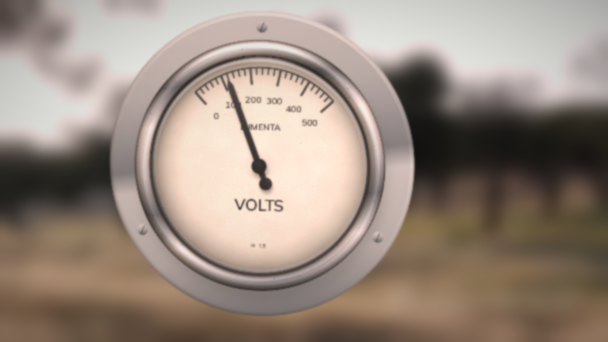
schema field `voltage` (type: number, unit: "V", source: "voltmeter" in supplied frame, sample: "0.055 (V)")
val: 120 (V)
